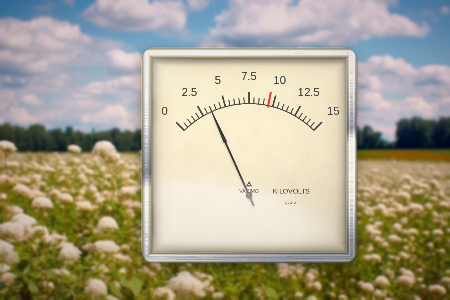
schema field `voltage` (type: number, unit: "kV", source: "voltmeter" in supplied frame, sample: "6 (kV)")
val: 3.5 (kV)
